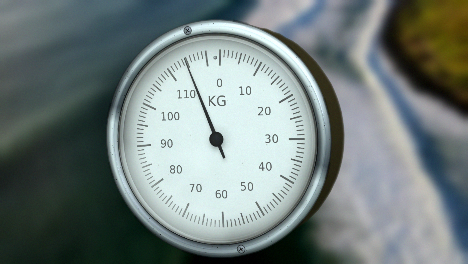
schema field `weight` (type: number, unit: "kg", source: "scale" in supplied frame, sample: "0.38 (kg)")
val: 115 (kg)
